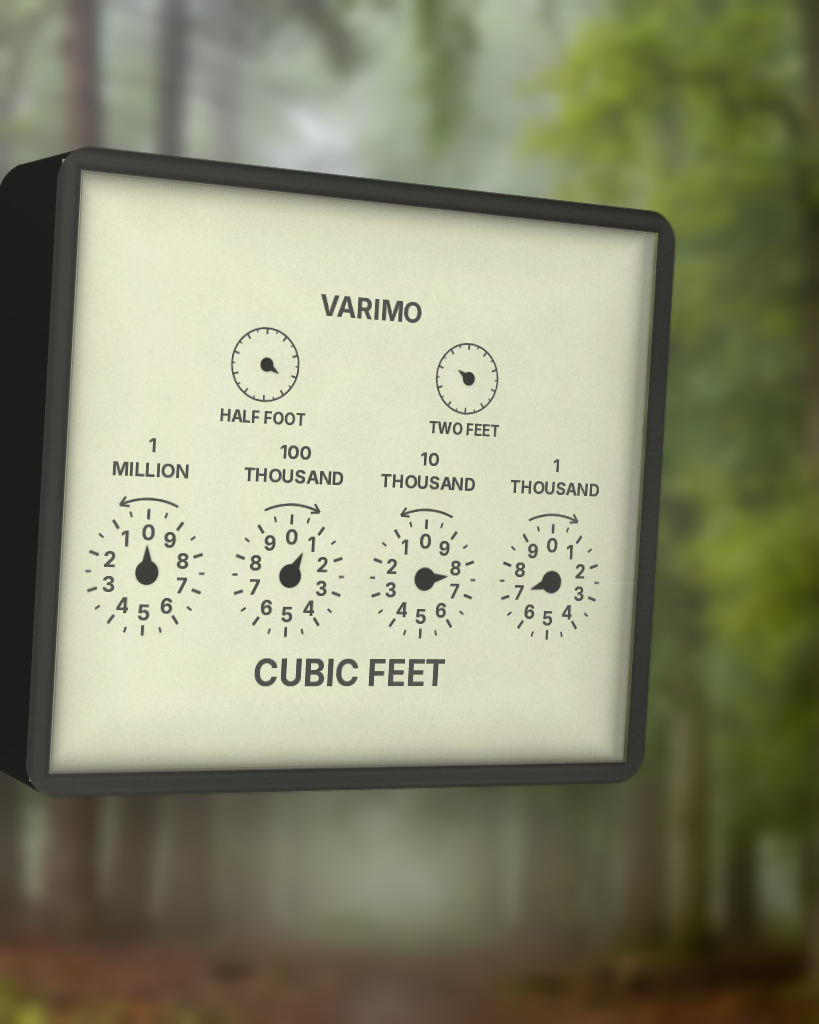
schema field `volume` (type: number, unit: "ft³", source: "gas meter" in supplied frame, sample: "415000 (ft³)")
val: 7700 (ft³)
